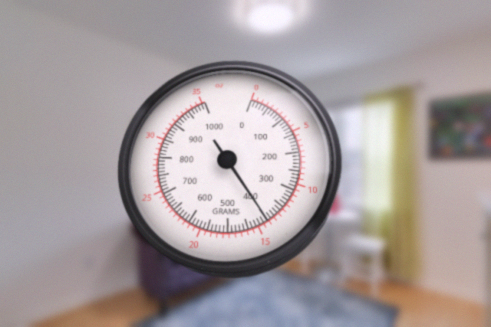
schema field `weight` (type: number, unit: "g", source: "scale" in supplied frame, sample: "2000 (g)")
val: 400 (g)
